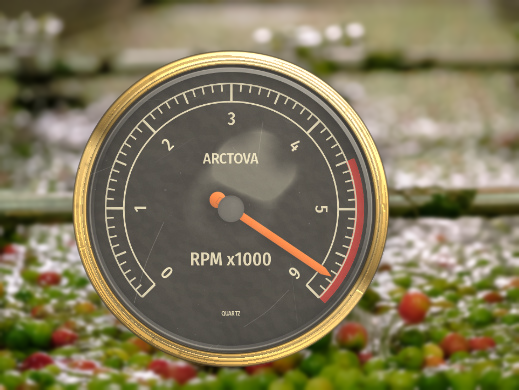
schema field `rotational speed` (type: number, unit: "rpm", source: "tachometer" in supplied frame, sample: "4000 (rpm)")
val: 5750 (rpm)
